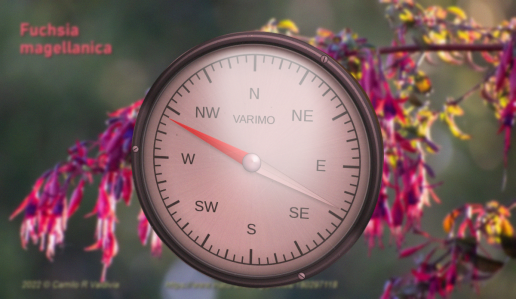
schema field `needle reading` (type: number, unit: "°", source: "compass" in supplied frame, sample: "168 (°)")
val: 295 (°)
